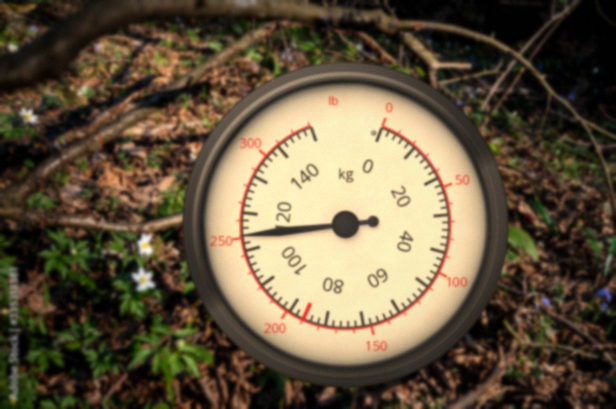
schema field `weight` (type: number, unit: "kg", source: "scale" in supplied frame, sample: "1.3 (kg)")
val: 114 (kg)
